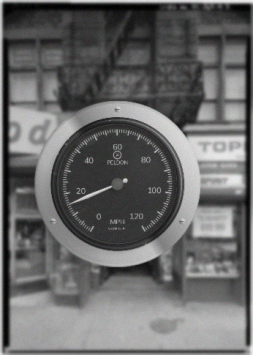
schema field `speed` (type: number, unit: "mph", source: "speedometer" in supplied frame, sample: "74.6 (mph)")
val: 15 (mph)
